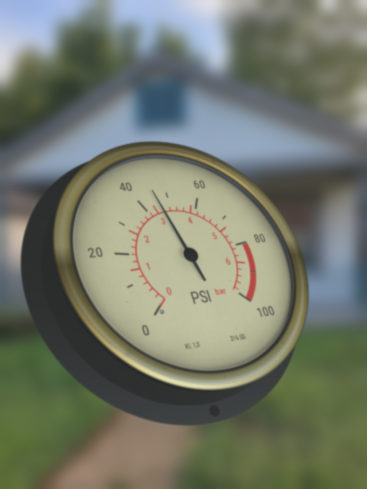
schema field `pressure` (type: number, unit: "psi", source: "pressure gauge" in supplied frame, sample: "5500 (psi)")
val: 45 (psi)
